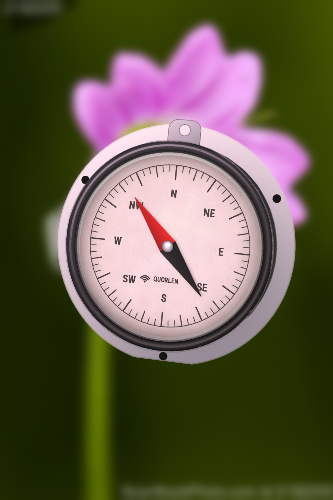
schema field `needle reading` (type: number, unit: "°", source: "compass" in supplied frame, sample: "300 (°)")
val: 320 (°)
